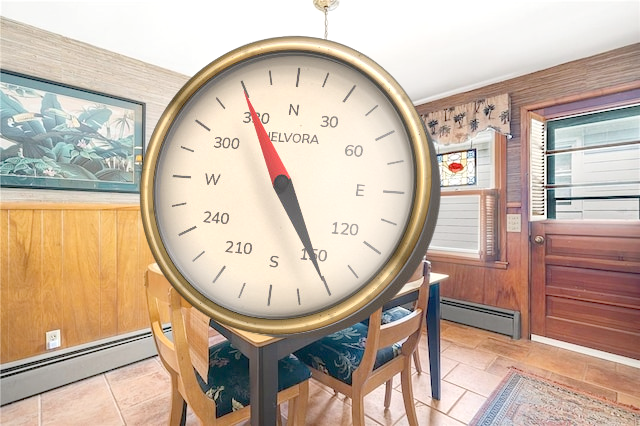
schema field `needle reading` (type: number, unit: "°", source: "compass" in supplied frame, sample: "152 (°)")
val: 330 (°)
